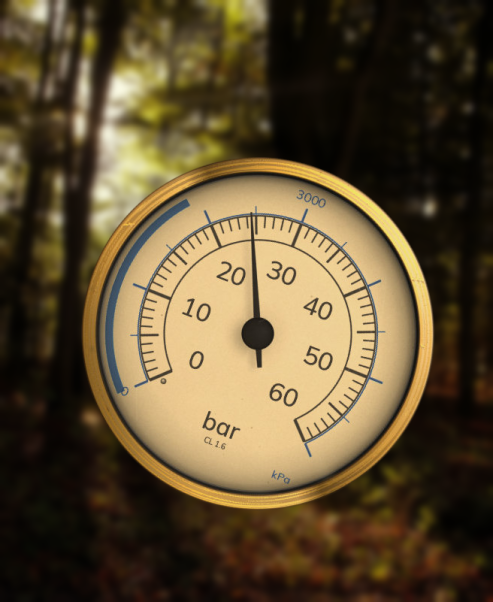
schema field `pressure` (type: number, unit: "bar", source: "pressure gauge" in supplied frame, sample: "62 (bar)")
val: 24.5 (bar)
